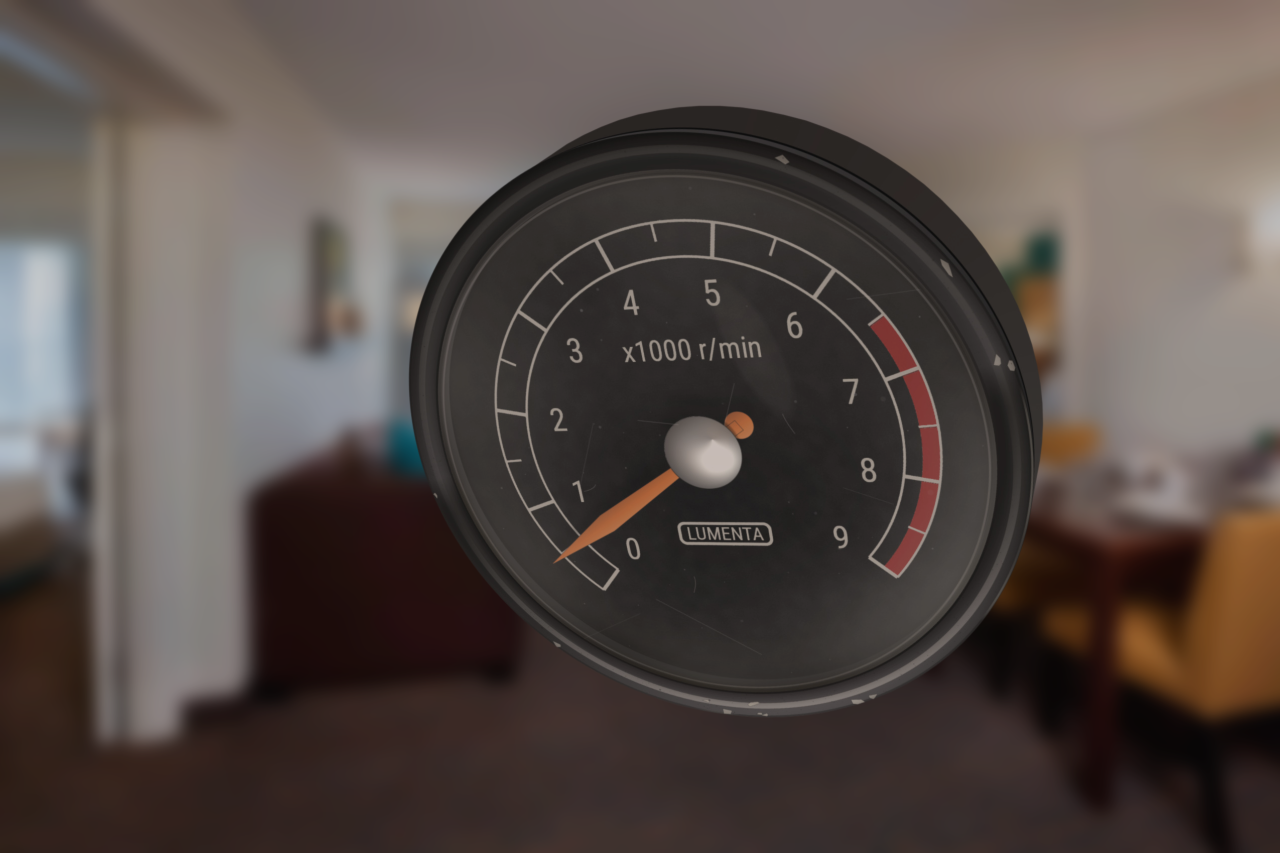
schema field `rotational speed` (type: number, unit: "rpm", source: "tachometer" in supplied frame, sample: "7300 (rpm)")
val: 500 (rpm)
